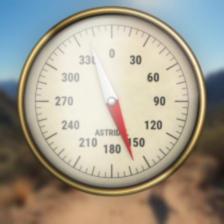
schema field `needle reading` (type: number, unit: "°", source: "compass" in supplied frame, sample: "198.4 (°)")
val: 160 (°)
